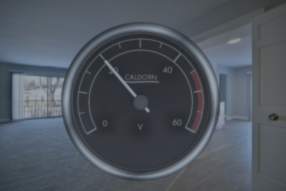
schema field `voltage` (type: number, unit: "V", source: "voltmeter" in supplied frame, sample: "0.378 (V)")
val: 20 (V)
